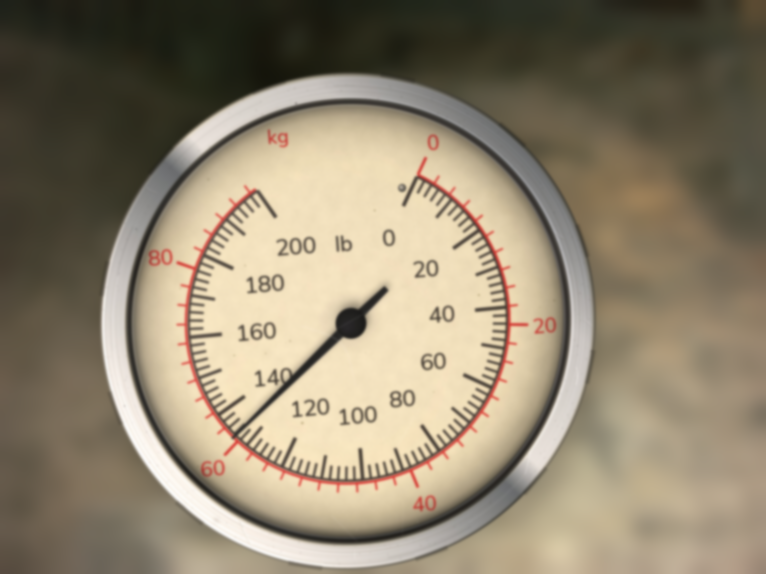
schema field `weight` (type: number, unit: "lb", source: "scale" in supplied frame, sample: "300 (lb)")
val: 134 (lb)
